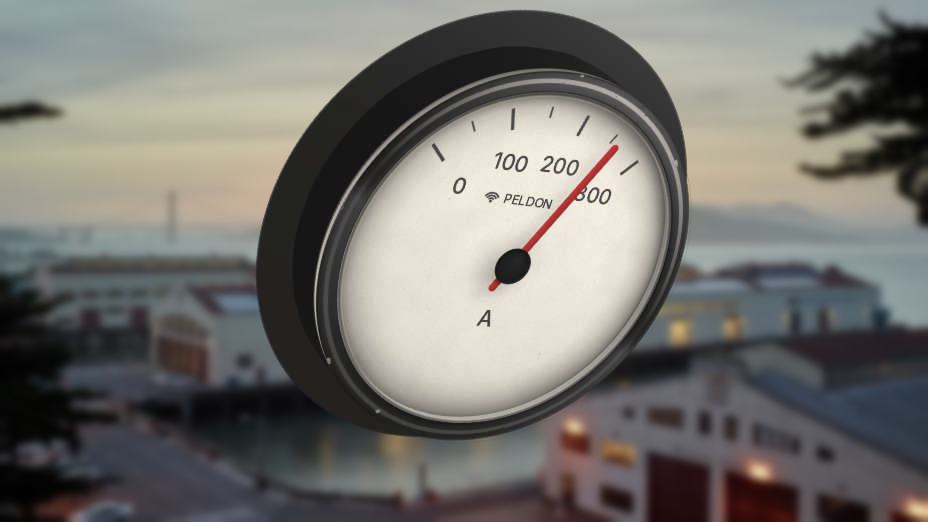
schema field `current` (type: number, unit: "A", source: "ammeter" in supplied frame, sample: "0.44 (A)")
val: 250 (A)
